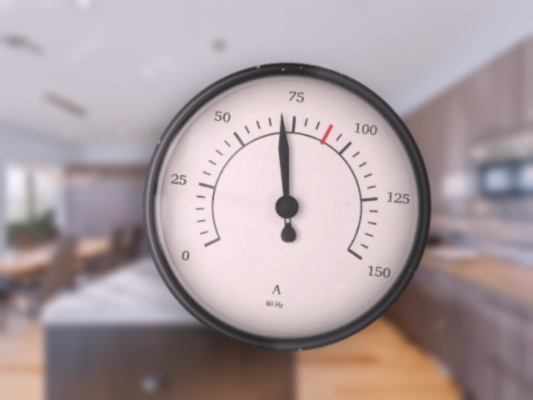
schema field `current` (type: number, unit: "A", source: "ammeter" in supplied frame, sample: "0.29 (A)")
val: 70 (A)
